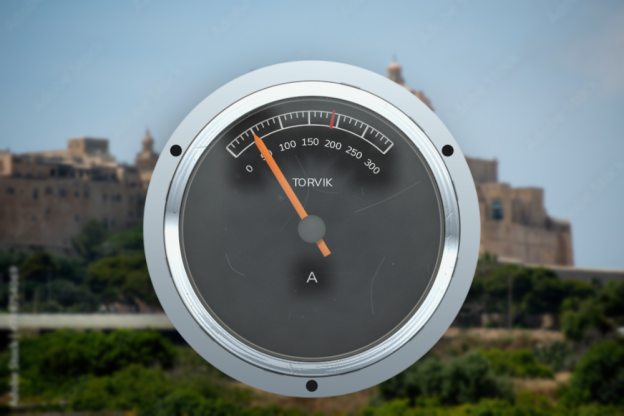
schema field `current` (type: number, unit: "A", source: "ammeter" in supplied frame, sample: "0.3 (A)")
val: 50 (A)
